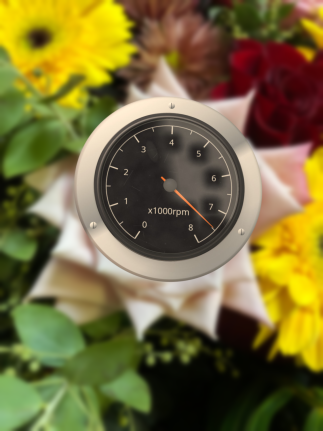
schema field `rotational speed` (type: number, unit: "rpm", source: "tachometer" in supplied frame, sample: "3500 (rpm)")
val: 7500 (rpm)
